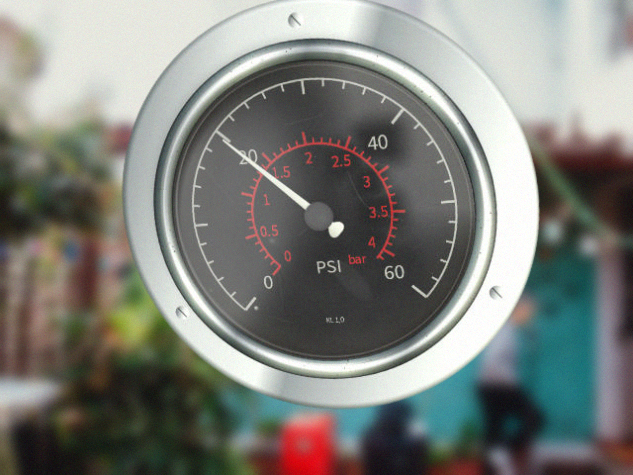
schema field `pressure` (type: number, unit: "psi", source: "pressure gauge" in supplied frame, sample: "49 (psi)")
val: 20 (psi)
